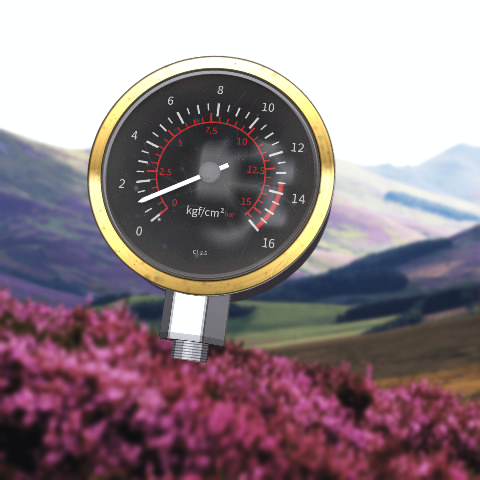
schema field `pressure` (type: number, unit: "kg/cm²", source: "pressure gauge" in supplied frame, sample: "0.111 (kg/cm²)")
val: 1 (kg/cm²)
